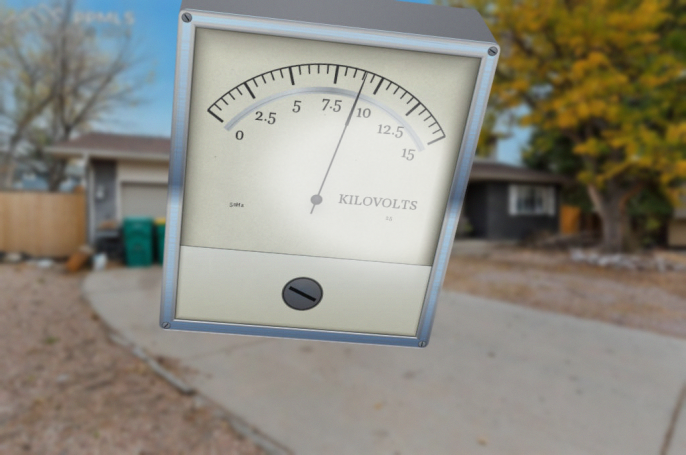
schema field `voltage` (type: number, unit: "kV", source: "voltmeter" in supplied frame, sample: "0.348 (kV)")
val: 9 (kV)
